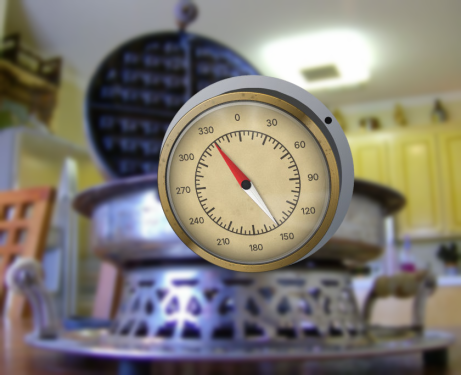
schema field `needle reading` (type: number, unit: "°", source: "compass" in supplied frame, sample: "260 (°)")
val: 330 (°)
